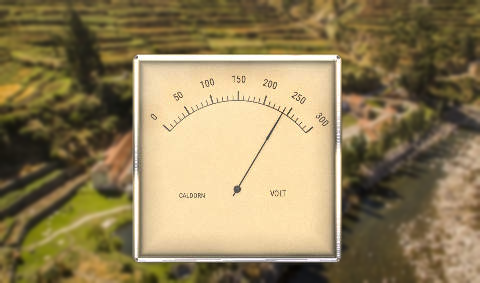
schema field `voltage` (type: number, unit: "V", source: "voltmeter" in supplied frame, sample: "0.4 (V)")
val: 240 (V)
